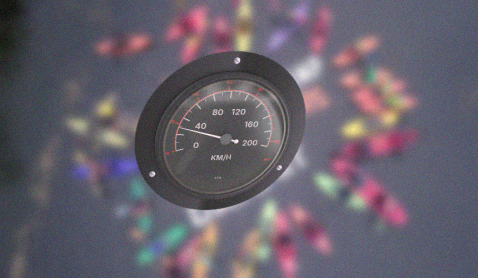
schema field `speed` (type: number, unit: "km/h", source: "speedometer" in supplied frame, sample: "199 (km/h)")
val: 30 (km/h)
